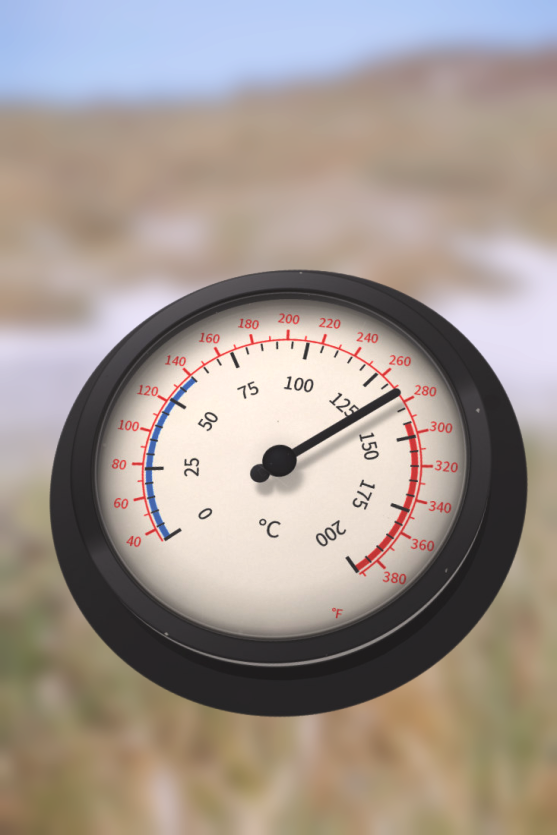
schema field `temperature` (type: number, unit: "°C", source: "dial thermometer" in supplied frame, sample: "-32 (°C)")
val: 135 (°C)
